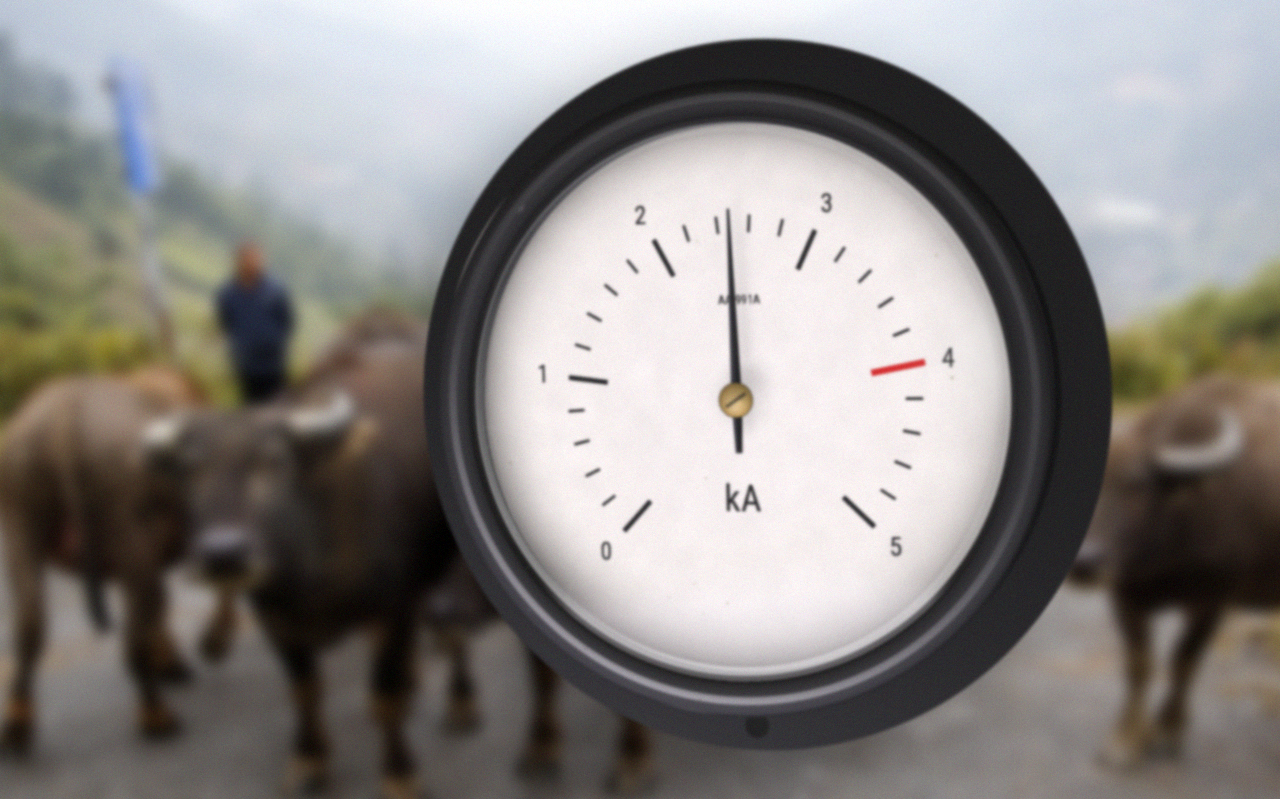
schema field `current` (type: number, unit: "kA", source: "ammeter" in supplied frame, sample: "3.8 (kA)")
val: 2.5 (kA)
